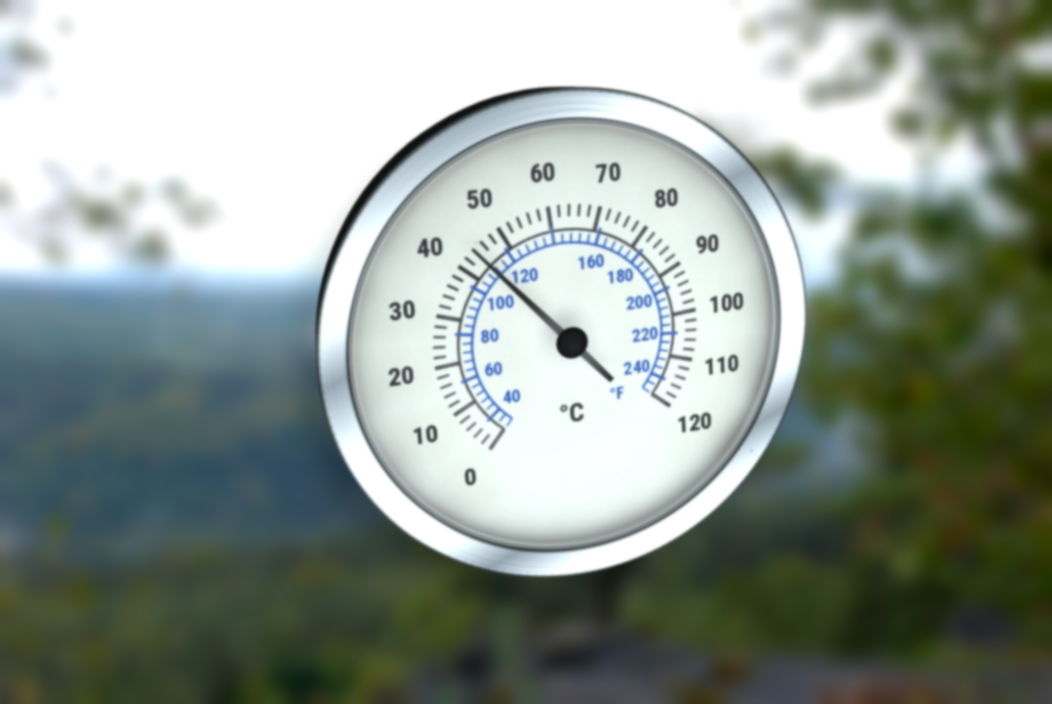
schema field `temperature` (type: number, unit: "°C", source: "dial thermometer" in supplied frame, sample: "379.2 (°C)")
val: 44 (°C)
